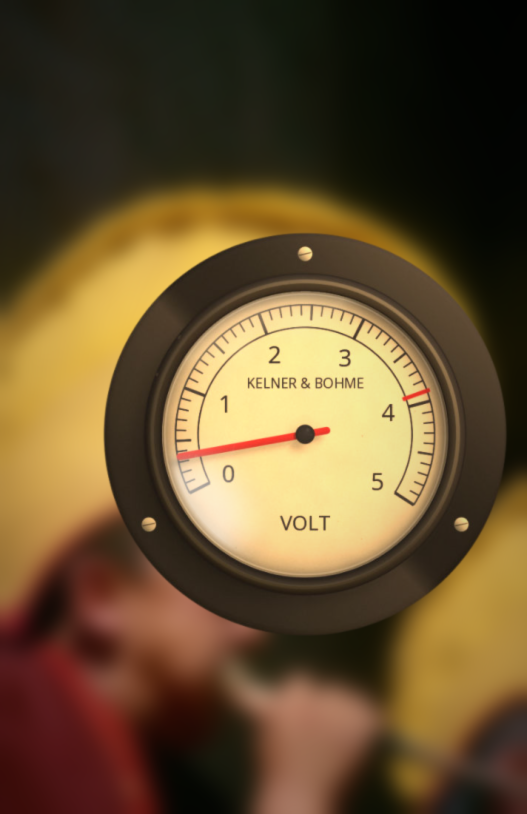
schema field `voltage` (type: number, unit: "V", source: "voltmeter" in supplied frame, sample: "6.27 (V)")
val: 0.35 (V)
